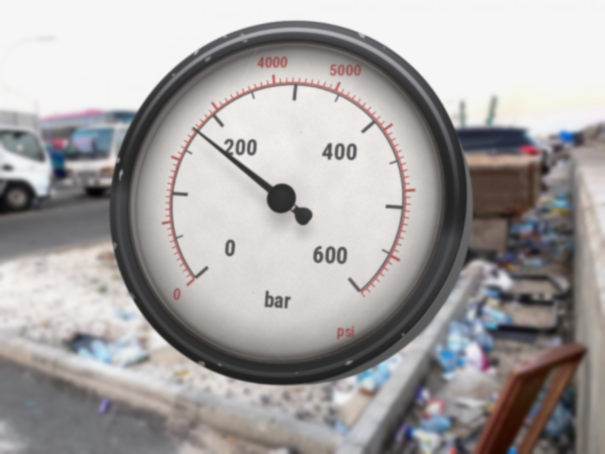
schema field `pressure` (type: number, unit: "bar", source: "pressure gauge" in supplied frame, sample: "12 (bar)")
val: 175 (bar)
